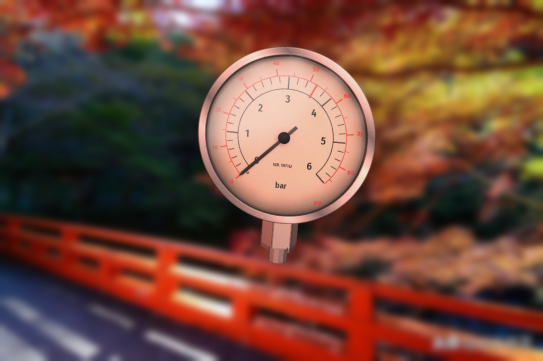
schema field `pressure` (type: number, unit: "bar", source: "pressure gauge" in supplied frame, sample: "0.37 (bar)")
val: 0 (bar)
